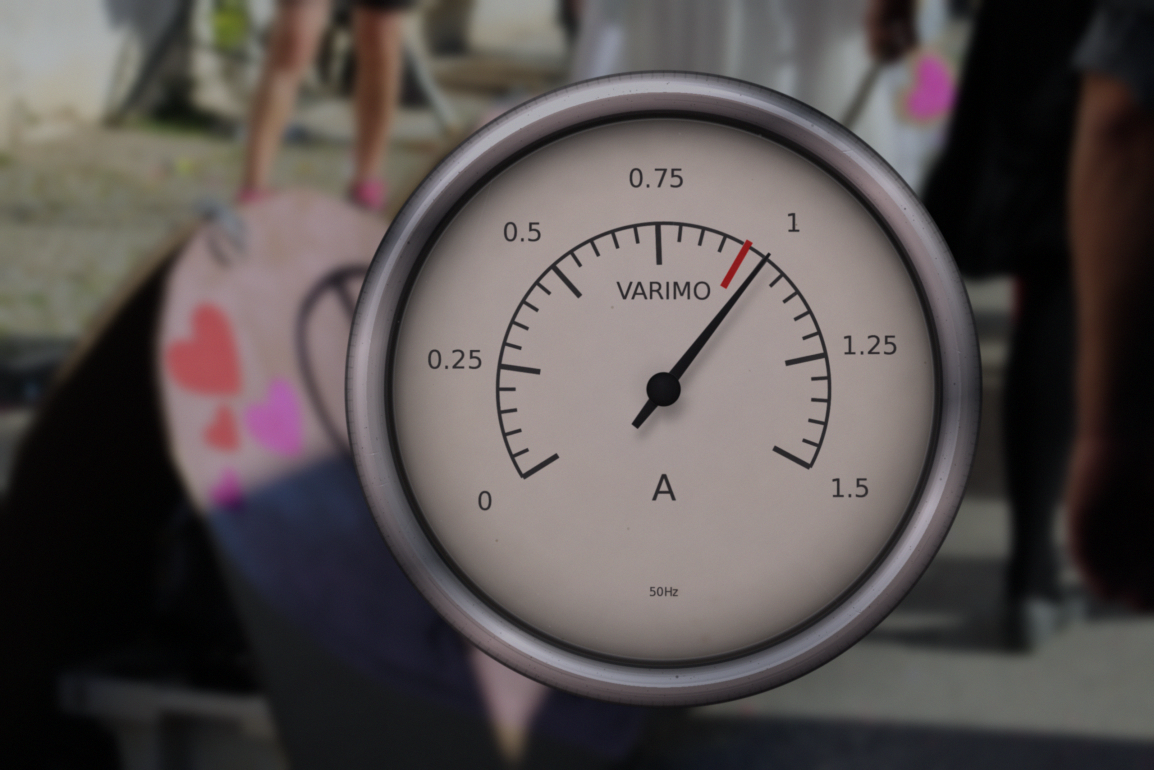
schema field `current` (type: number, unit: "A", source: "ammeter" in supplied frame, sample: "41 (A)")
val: 1 (A)
